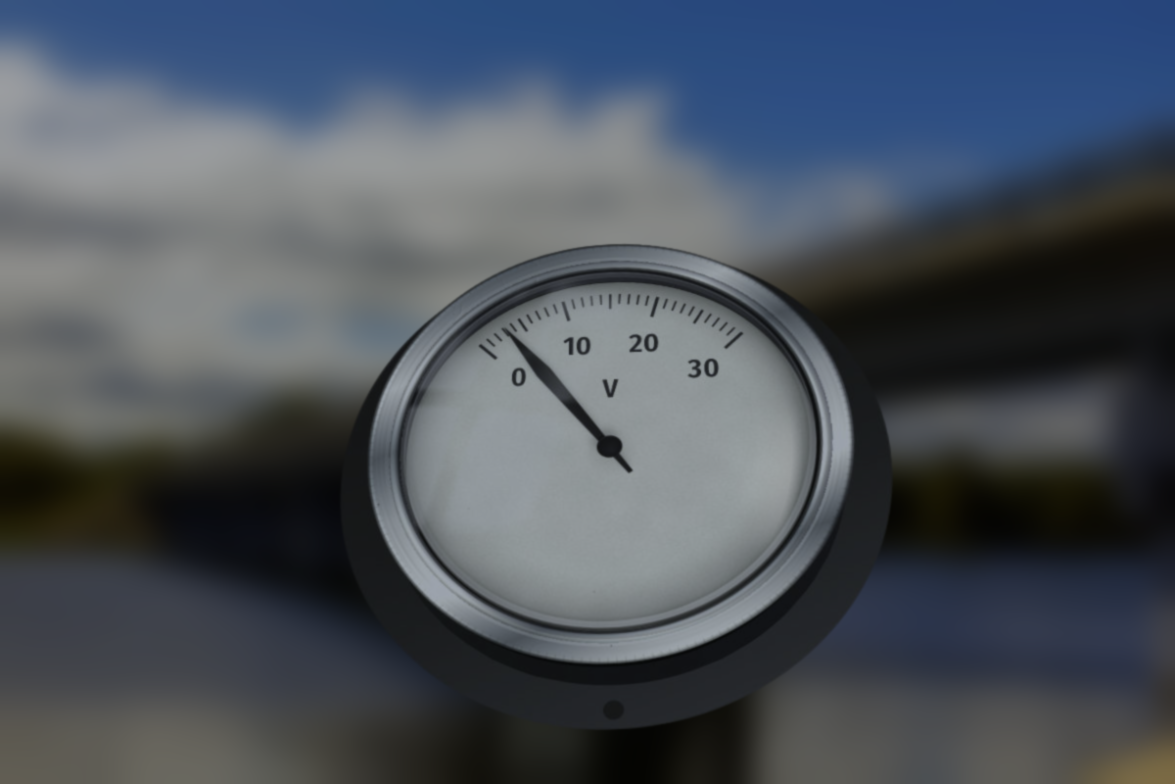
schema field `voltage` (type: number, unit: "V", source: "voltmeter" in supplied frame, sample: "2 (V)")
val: 3 (V)
